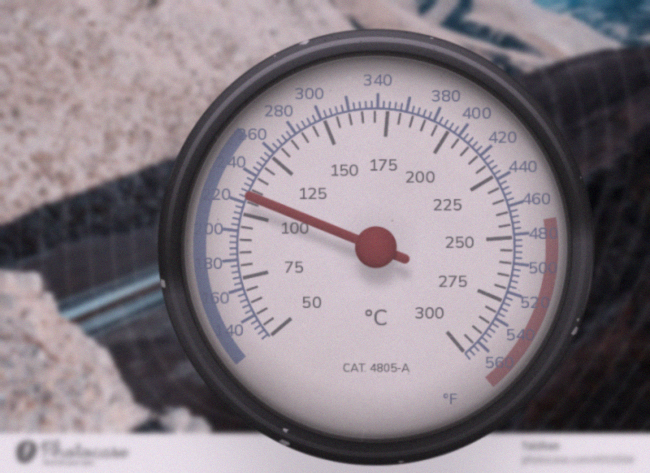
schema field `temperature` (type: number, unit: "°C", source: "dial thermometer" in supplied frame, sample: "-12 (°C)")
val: 107.5 (°C)
